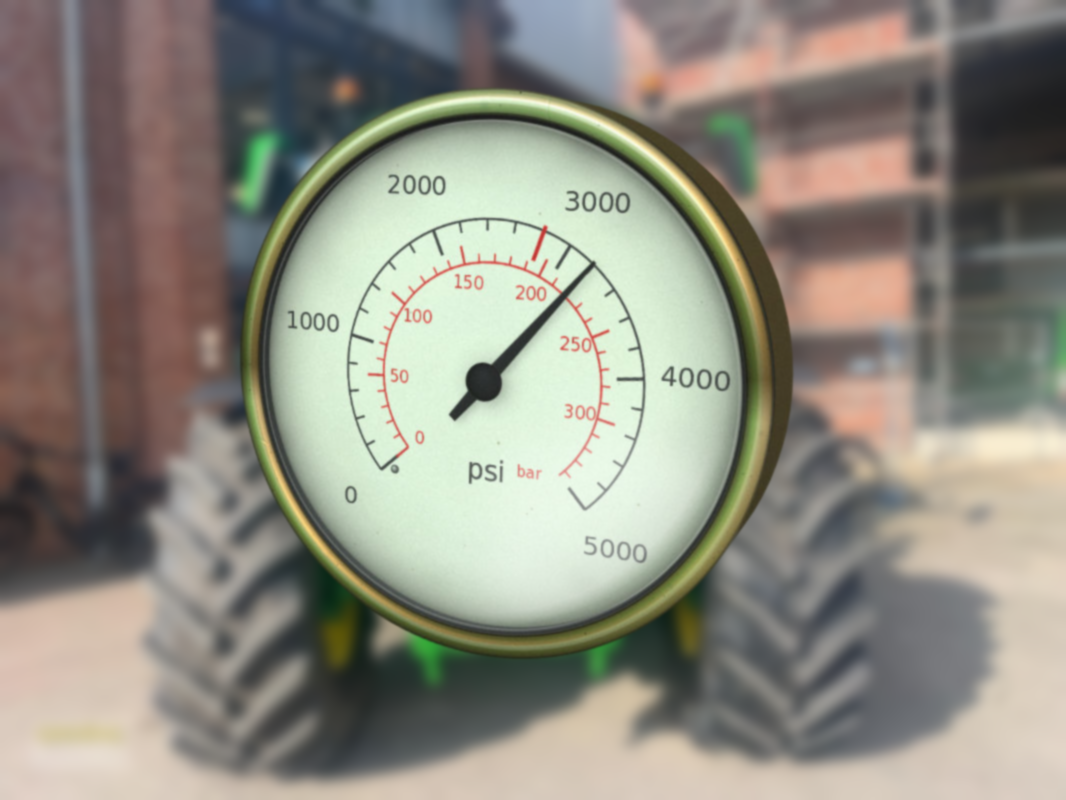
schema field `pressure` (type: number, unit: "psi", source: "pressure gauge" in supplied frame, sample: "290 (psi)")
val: 3200 (psi)
